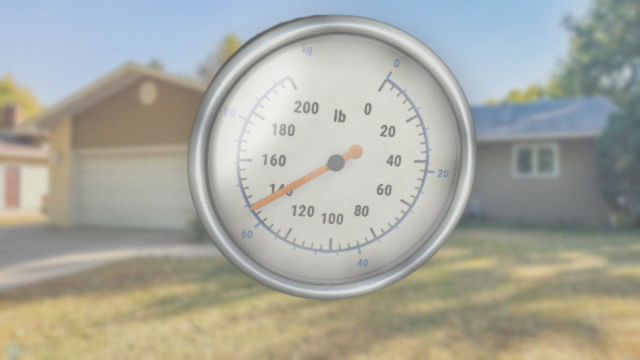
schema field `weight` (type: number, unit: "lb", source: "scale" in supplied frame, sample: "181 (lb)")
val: 140 (lb)
